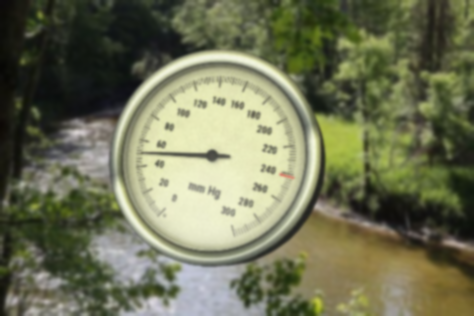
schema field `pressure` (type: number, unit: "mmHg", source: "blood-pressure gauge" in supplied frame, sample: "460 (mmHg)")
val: 50 (mmHg)
